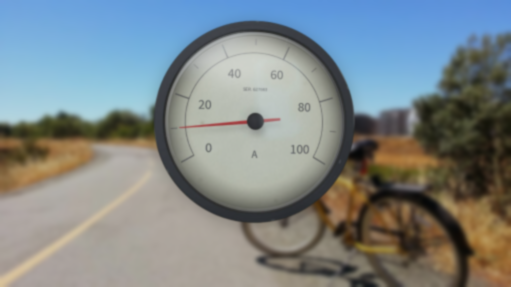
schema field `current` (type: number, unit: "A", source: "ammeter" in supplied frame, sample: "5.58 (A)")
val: 10 (A)
